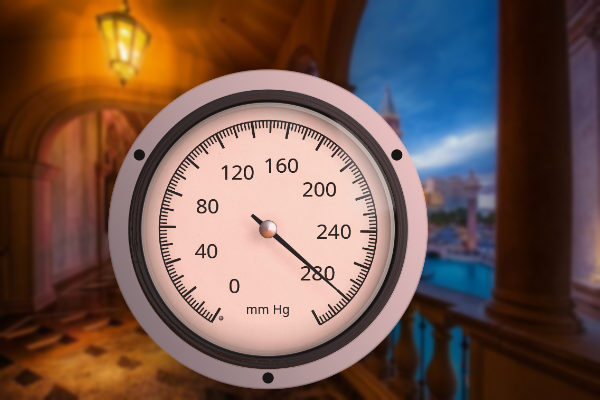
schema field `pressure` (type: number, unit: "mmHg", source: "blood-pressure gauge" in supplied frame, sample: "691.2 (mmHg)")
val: 280 (mmHg)
